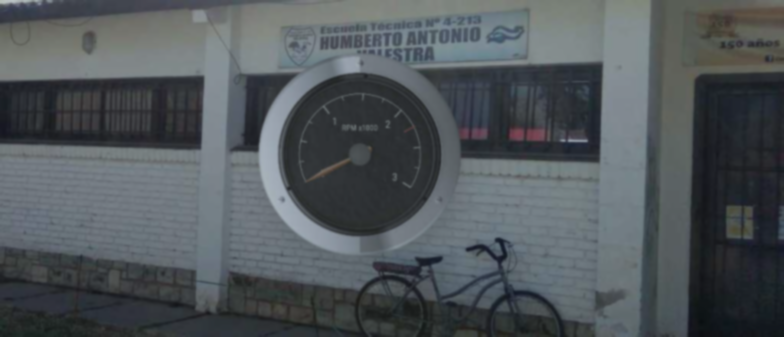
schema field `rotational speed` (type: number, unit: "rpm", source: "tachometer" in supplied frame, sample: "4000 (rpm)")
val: 0 (rpm)
